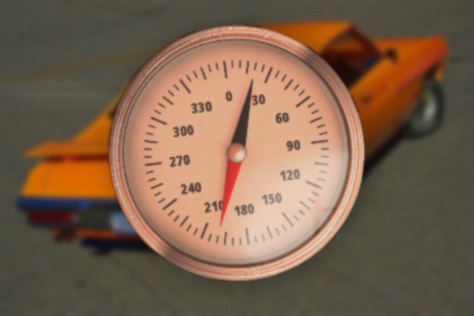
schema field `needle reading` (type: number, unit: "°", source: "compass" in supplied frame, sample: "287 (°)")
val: 200 (°)
